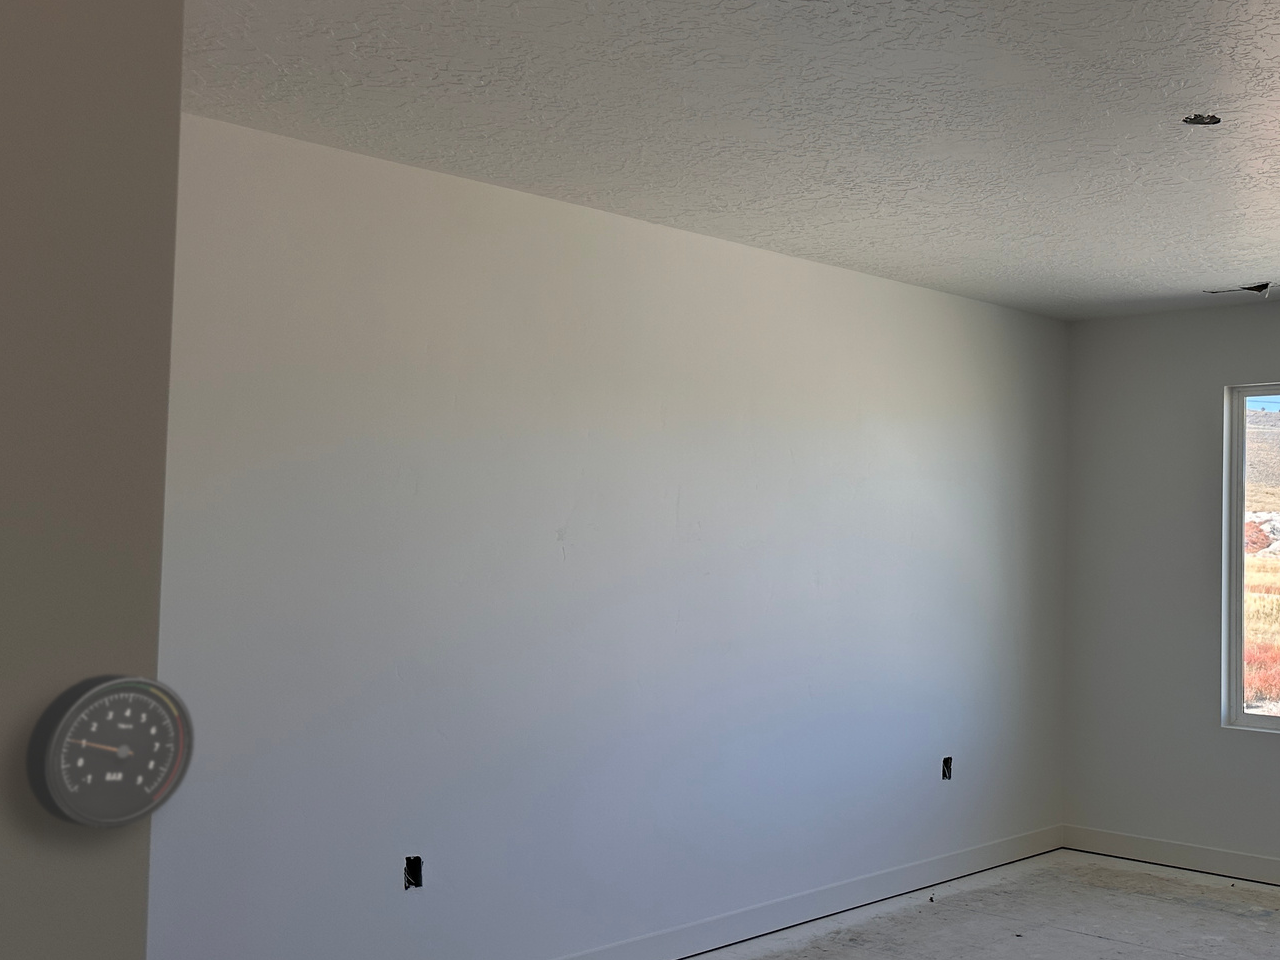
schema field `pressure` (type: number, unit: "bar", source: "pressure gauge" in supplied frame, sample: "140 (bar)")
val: 1 (bar)
